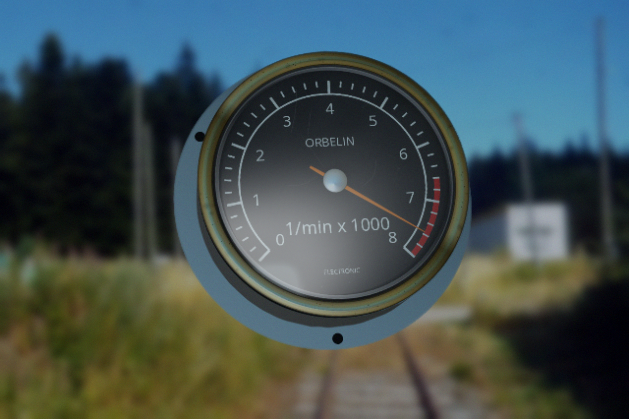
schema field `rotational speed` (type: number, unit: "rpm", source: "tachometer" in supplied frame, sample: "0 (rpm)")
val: 7600 (rpm)
